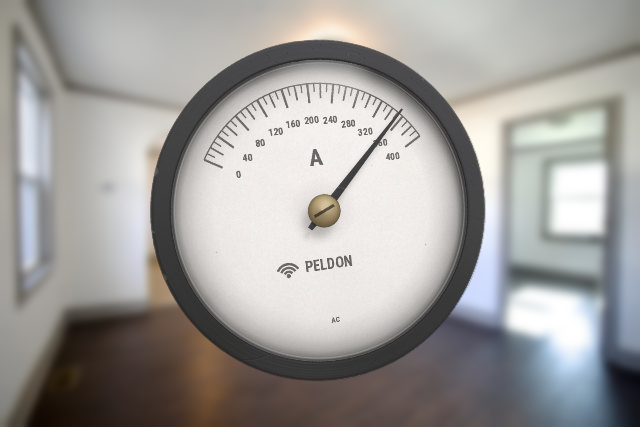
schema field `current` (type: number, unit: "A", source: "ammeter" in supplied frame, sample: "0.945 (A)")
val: 350 (A)
